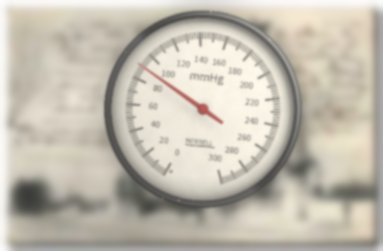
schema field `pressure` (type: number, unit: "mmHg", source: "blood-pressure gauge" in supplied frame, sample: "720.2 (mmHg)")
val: 90 (mmHg)
